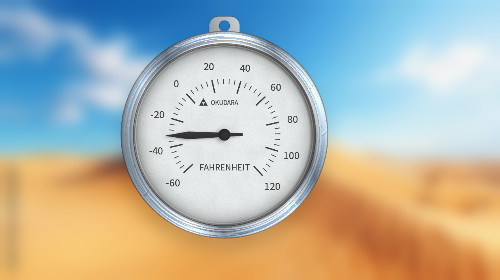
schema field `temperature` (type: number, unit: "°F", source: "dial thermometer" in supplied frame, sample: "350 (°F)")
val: -32 (°F)
